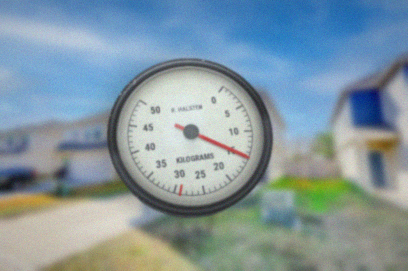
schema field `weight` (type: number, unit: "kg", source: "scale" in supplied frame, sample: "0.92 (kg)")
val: 15 (kg)
